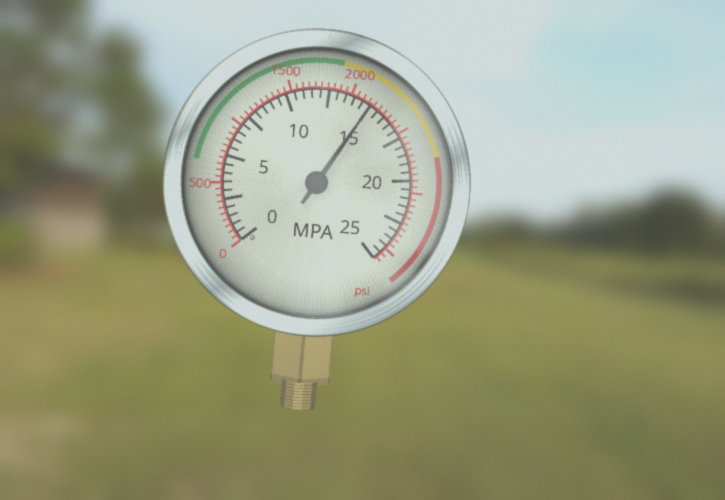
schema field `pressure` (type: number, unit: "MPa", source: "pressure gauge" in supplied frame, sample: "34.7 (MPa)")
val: 15 (MPa)
